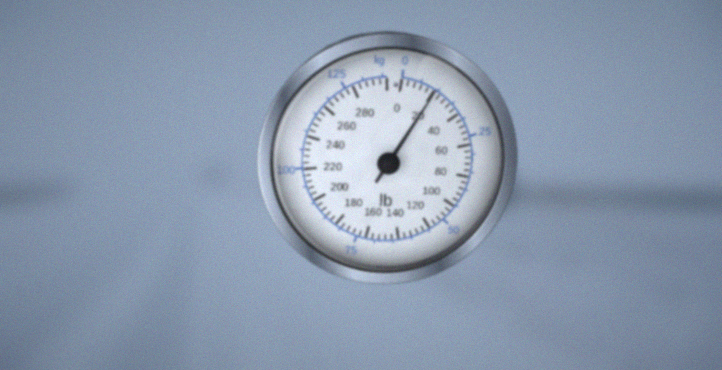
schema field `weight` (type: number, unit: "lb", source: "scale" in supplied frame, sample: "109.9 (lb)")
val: 20 (lb)
